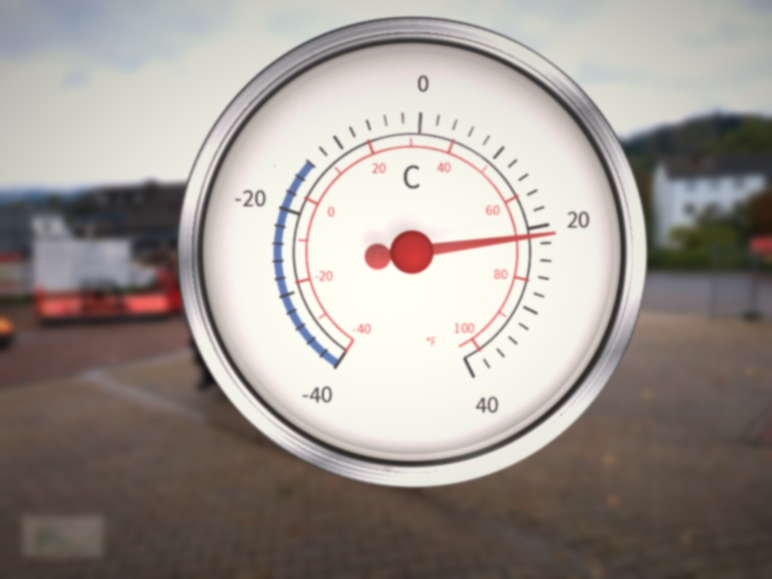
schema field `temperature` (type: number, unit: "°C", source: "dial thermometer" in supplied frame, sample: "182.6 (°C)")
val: 21 (°C)
